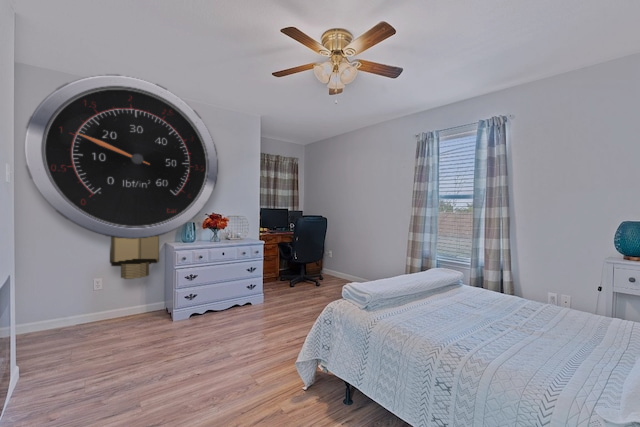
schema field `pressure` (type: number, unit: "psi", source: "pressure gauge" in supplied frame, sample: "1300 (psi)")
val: 15 (psi)
